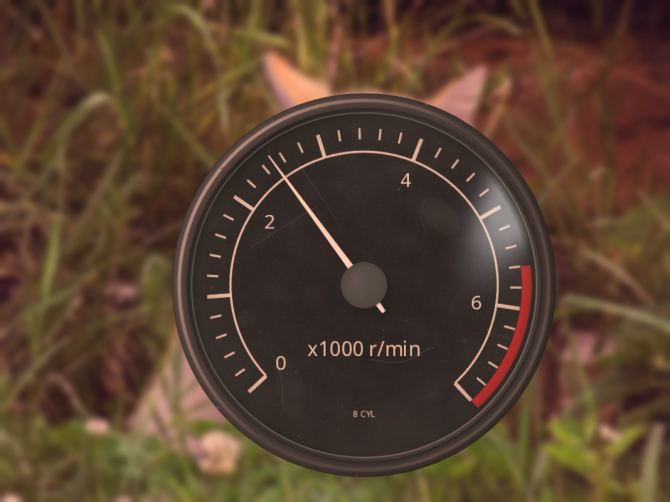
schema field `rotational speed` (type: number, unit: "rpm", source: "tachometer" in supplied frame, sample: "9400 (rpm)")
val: 2500 (rpm)
